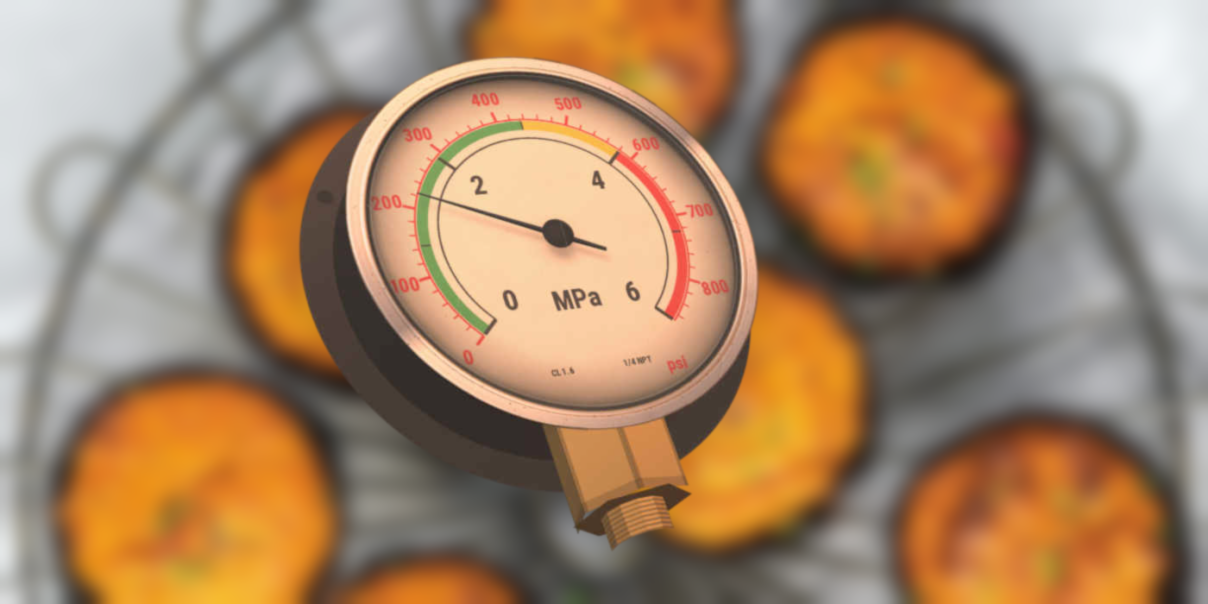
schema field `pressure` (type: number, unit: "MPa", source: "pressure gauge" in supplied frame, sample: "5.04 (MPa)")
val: 1.5 (MPa)
